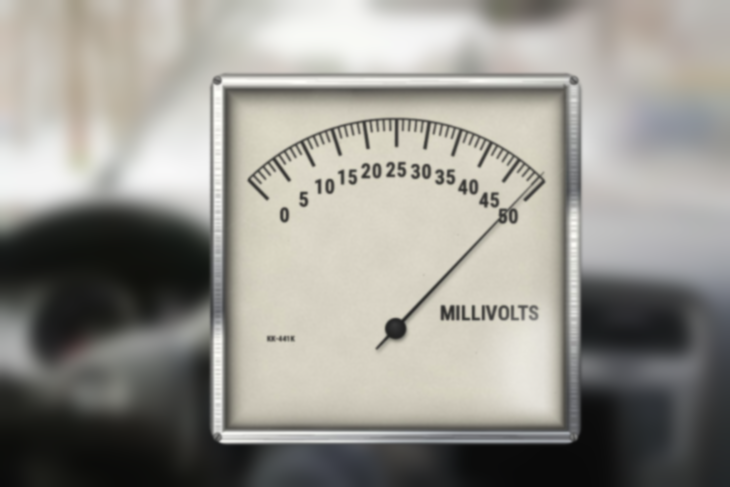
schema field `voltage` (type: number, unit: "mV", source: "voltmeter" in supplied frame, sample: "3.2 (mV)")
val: 49 (mV)
